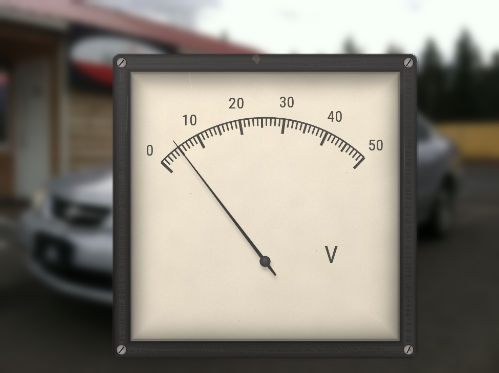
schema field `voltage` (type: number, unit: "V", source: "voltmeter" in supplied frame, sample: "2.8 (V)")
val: 5 (V)
